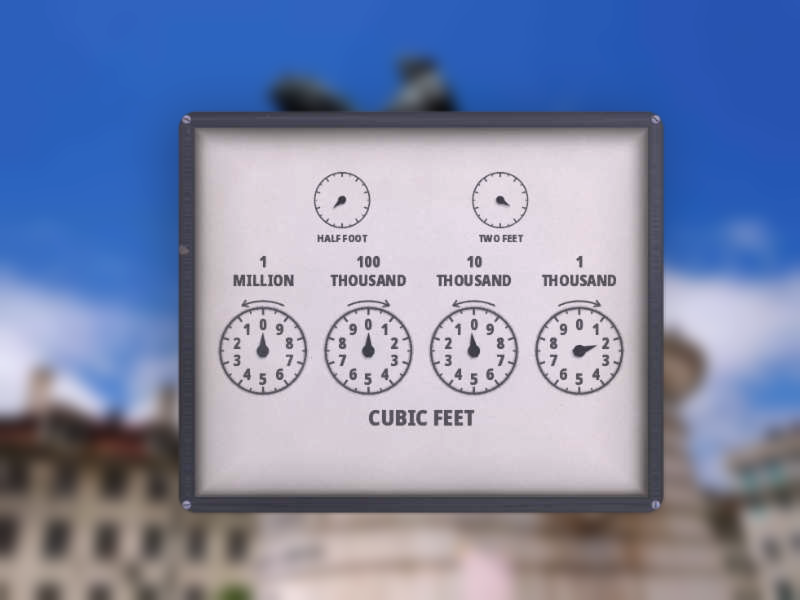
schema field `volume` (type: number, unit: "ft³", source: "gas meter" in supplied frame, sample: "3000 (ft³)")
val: 200 (ft³)
